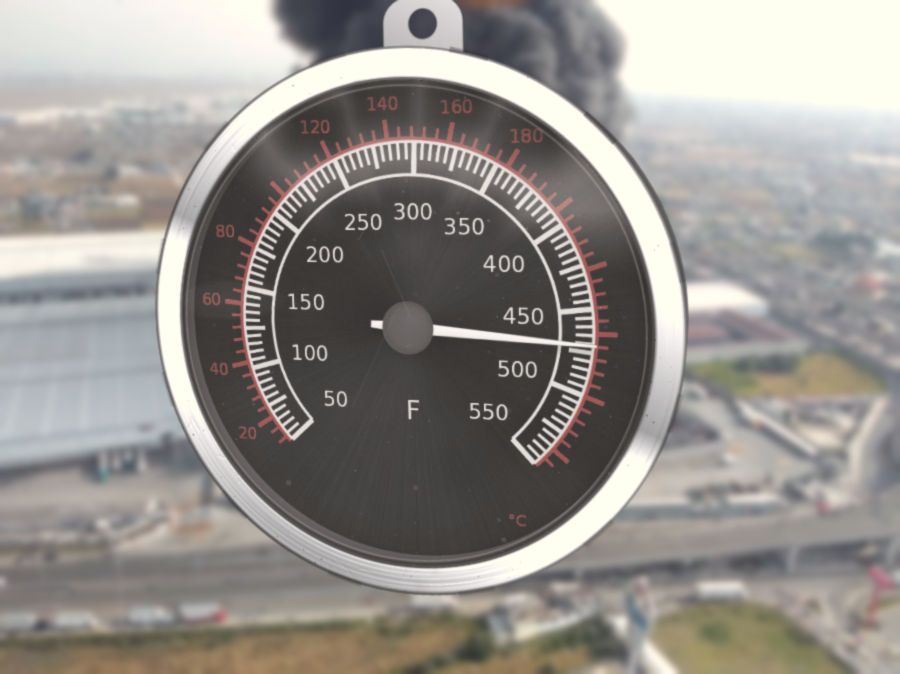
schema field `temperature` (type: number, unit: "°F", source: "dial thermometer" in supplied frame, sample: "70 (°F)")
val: 470 (°F)
